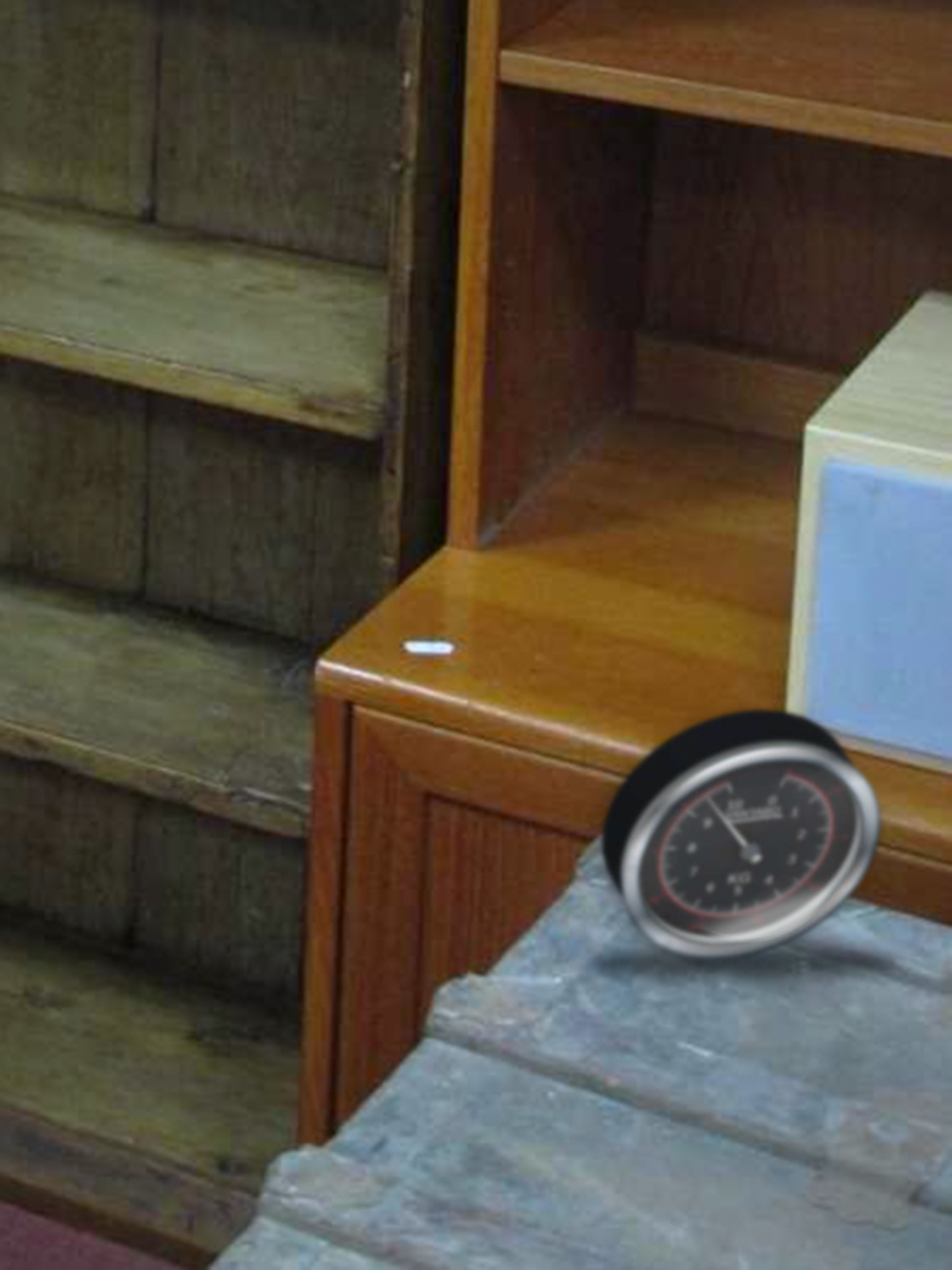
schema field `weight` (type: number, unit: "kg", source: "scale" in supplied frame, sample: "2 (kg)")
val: 9.5 (kg)
